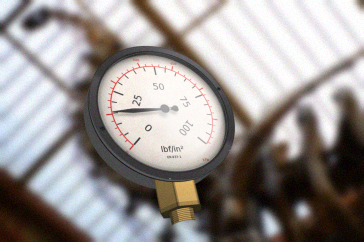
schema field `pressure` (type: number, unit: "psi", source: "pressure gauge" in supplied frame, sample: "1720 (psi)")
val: 15 (psi)
